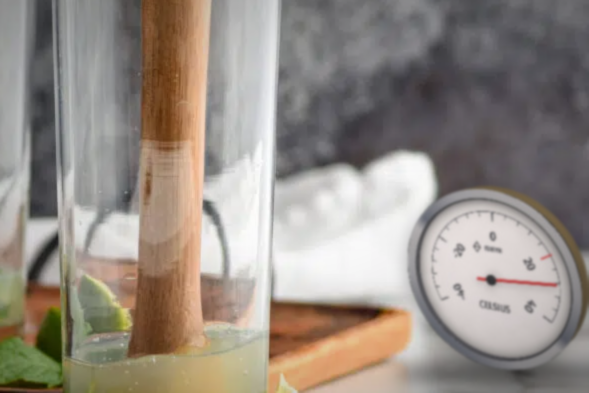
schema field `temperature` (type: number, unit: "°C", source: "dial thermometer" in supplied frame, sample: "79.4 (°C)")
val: 28 (°C)
